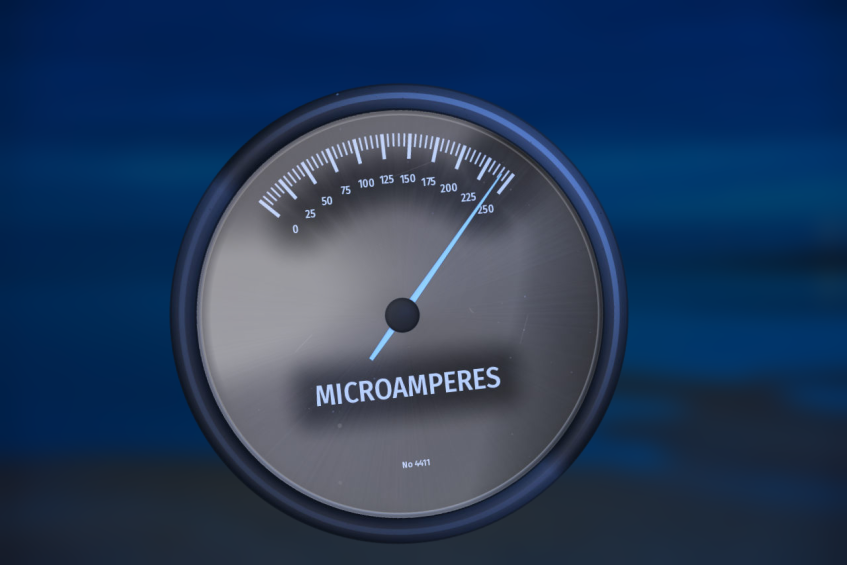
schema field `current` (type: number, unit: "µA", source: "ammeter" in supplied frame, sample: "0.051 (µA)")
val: 240 (µA)
